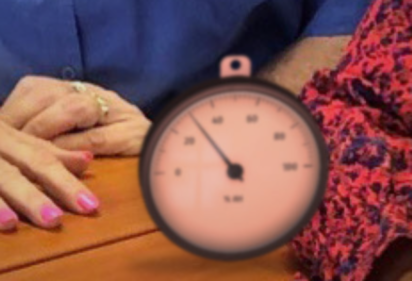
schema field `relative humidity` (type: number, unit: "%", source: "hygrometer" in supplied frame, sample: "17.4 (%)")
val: 30 (%)
